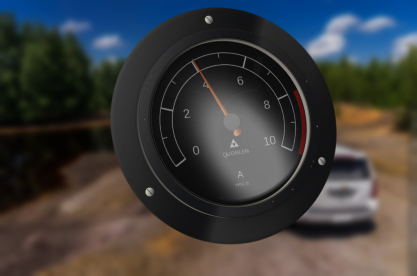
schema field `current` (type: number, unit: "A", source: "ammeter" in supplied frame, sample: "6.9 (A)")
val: 4 (A)
